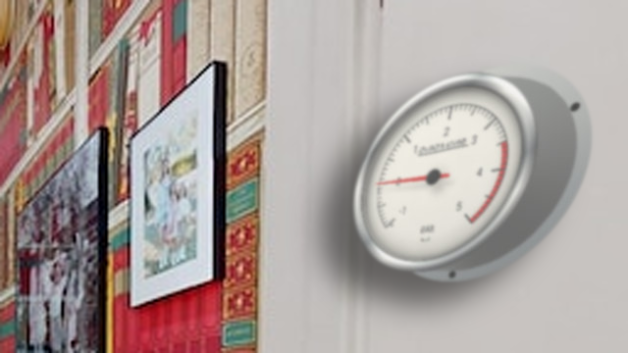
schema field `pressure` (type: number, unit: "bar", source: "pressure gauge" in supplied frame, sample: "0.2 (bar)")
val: 0 (bar)
